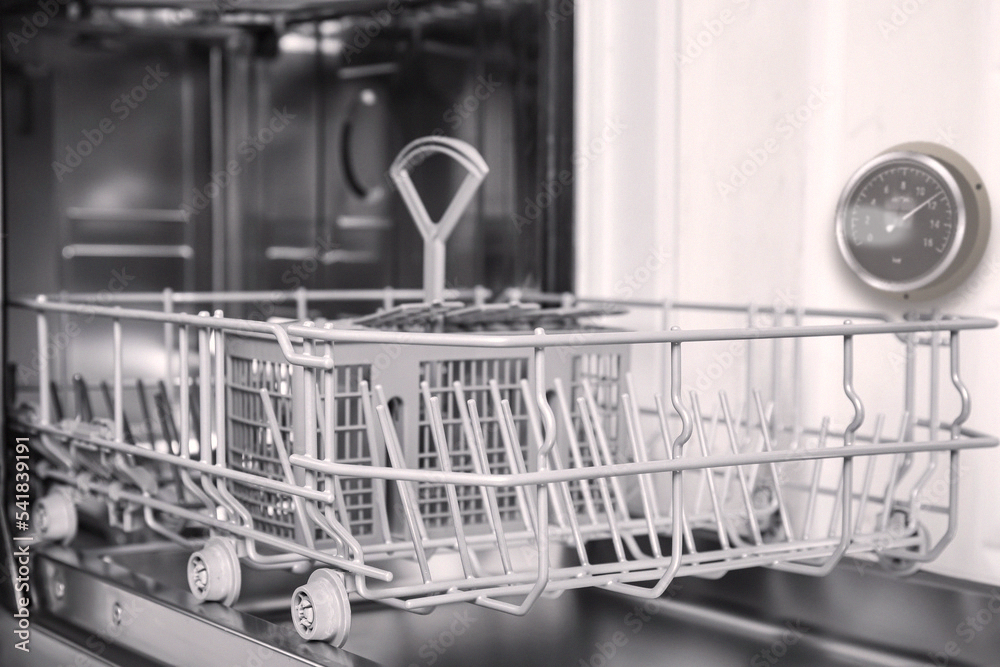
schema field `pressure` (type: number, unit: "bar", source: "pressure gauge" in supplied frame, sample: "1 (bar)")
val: 11.5 (bar)
